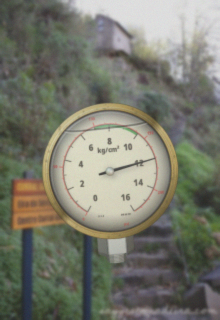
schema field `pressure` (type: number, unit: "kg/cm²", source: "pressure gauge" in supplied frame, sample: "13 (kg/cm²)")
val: 12 (kg/cm²)
